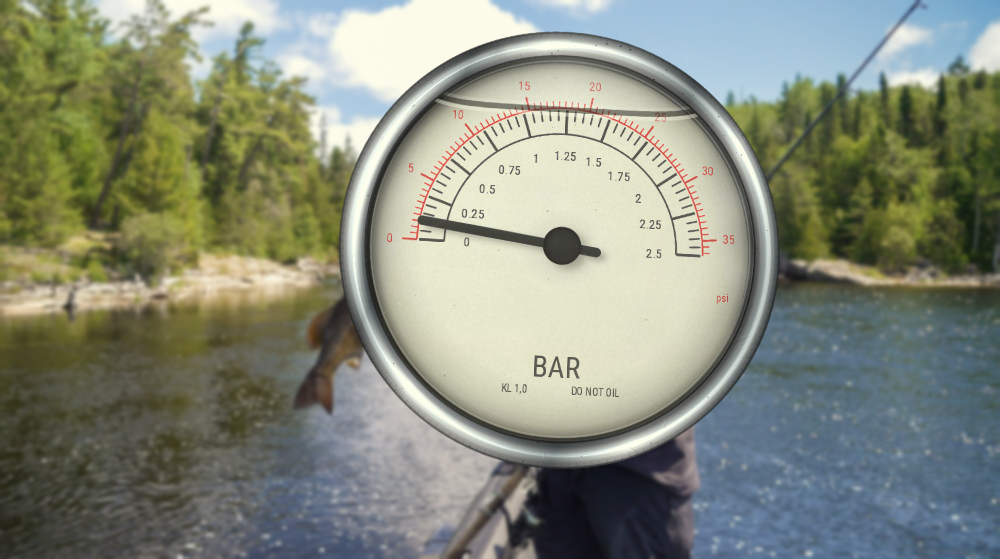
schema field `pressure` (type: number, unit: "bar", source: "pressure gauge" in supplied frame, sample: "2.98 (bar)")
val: 0.1 (bar)
